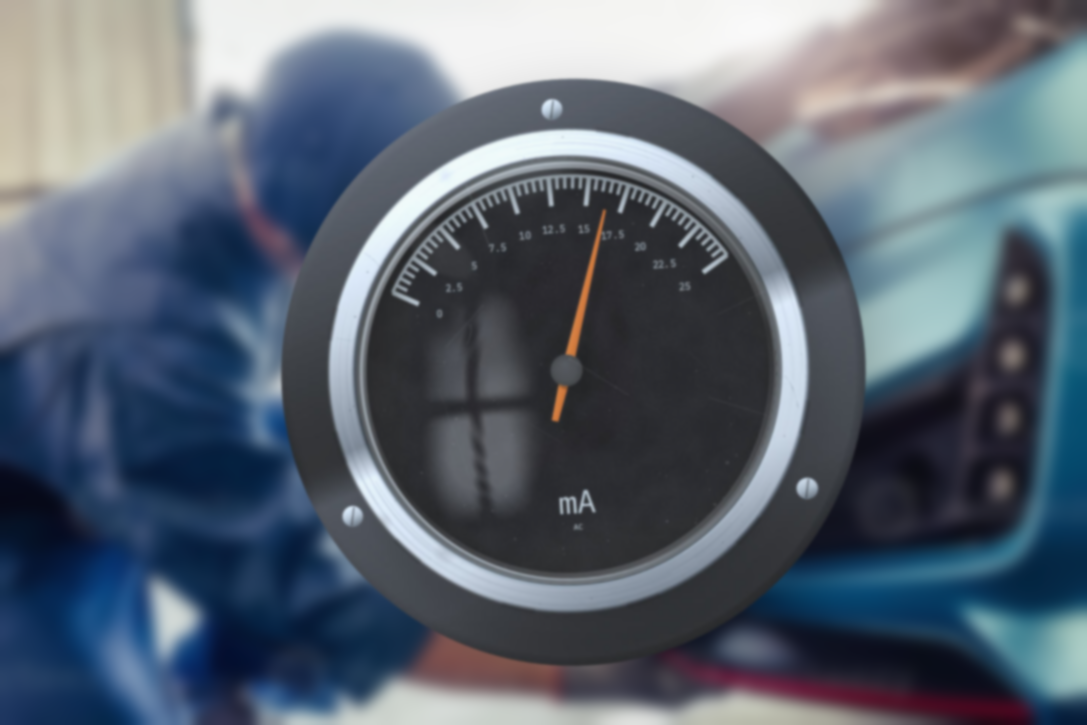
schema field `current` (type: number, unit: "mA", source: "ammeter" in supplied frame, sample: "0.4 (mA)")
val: 16.5 (mA)
